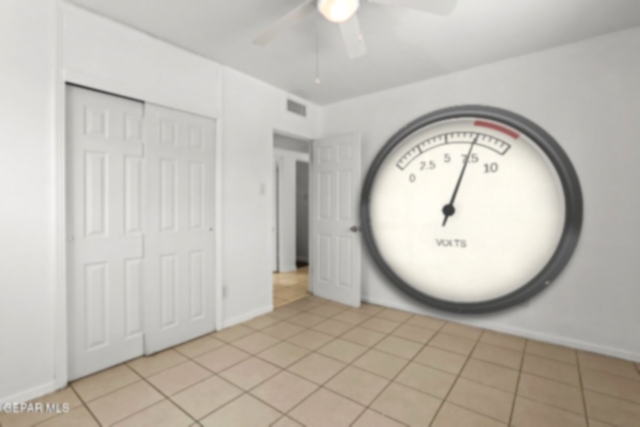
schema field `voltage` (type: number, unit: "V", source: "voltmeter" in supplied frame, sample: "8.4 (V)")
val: 7.5 (V)
